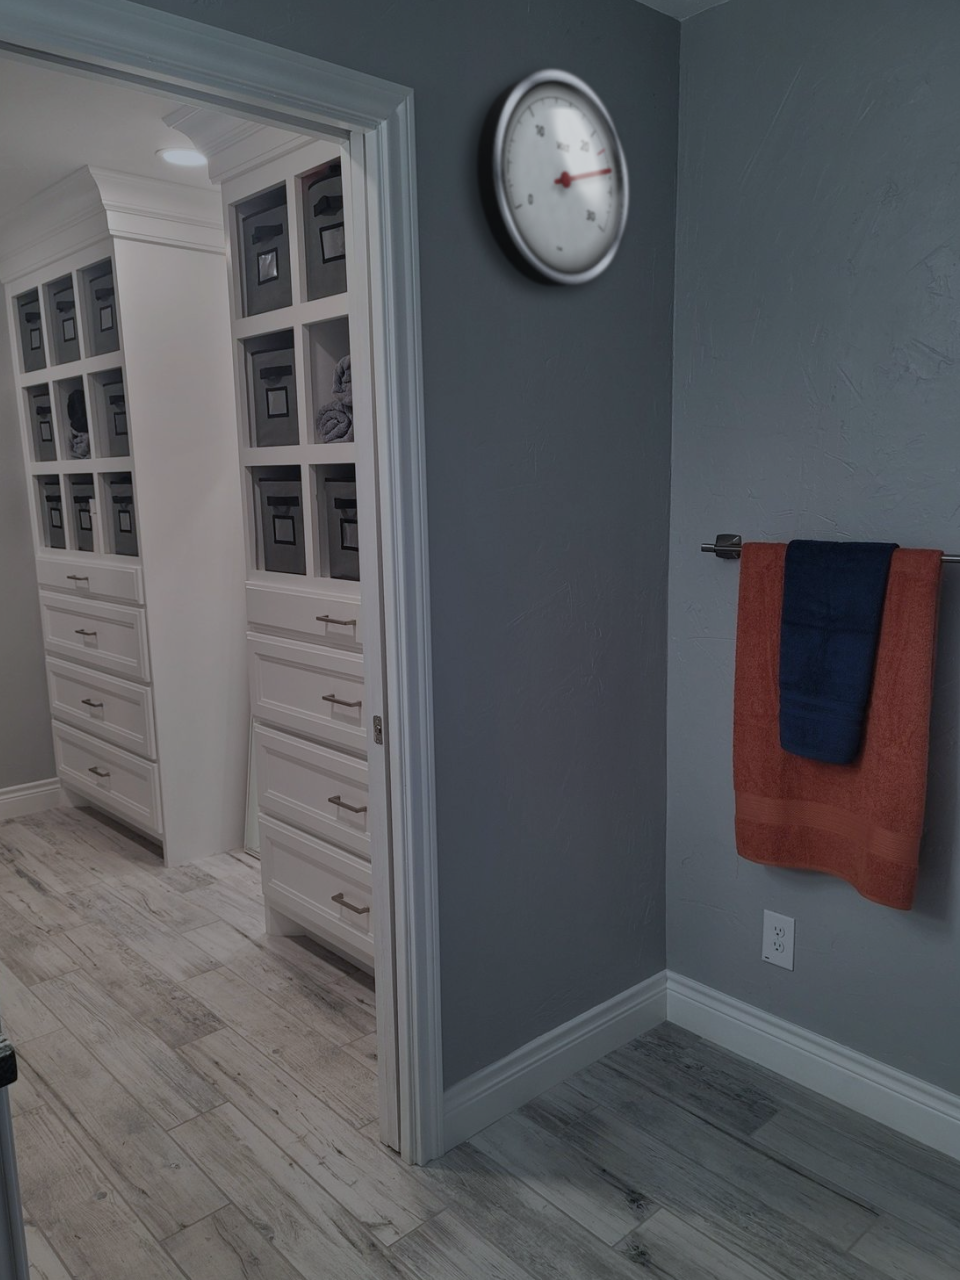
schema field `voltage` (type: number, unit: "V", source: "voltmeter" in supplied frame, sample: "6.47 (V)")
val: 24 (V)
